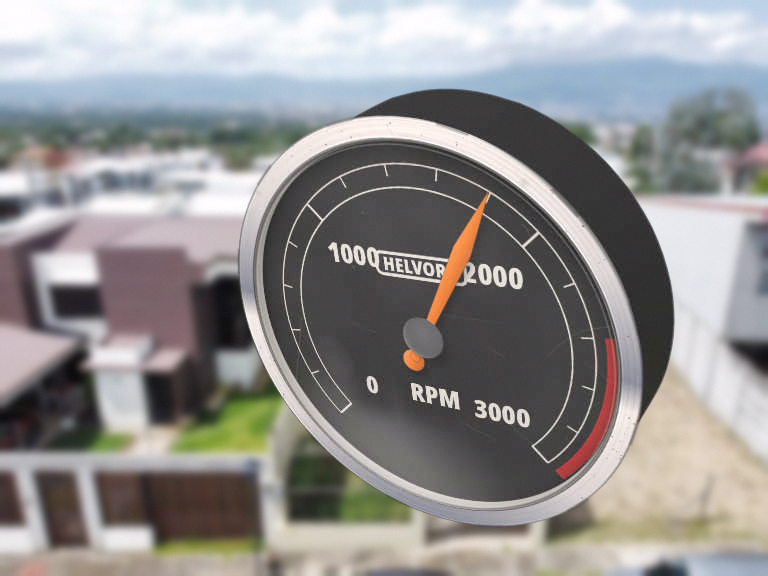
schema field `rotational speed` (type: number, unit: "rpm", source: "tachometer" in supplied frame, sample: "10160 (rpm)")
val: 1800 (rpm)
